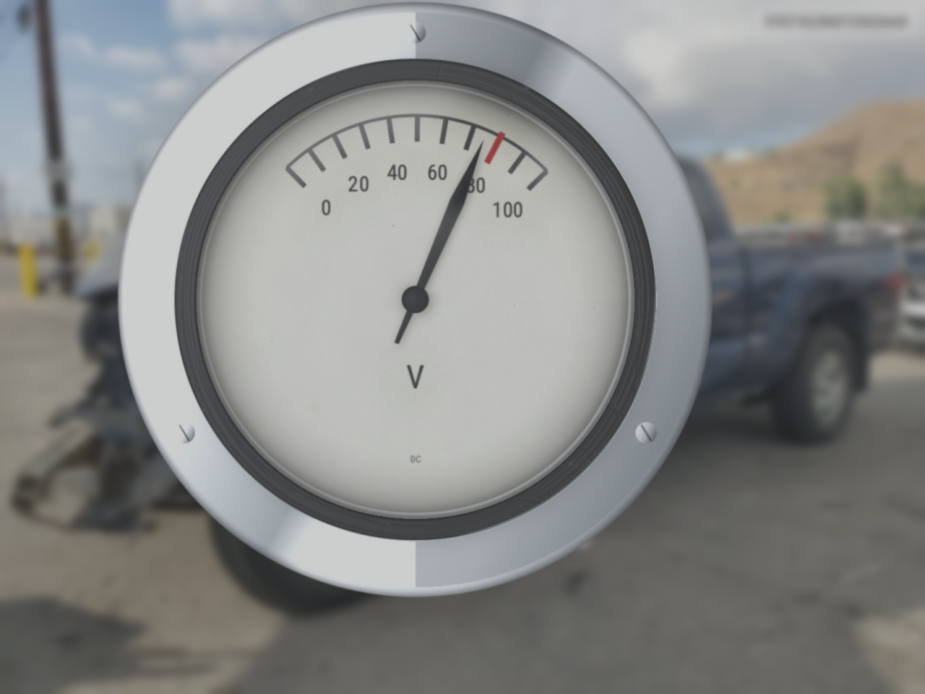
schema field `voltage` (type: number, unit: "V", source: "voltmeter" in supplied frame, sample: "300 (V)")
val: 75 (V)
